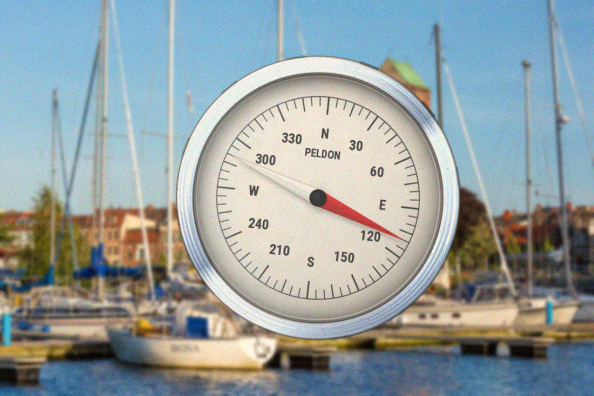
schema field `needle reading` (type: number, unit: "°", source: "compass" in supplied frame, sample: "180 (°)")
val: 110 (°)
